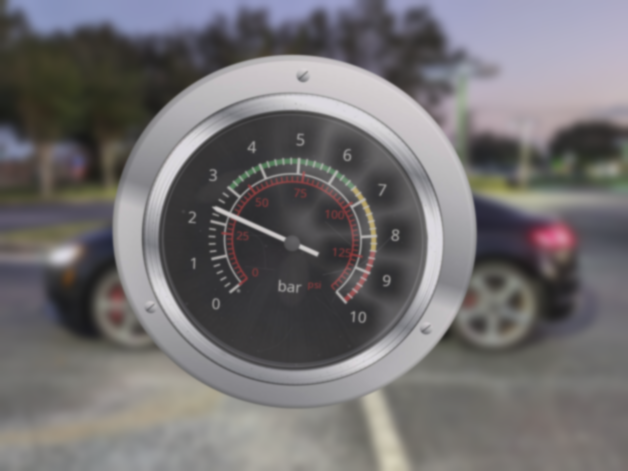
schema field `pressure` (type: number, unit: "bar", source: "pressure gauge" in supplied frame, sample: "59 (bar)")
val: 2.4 (bar)
